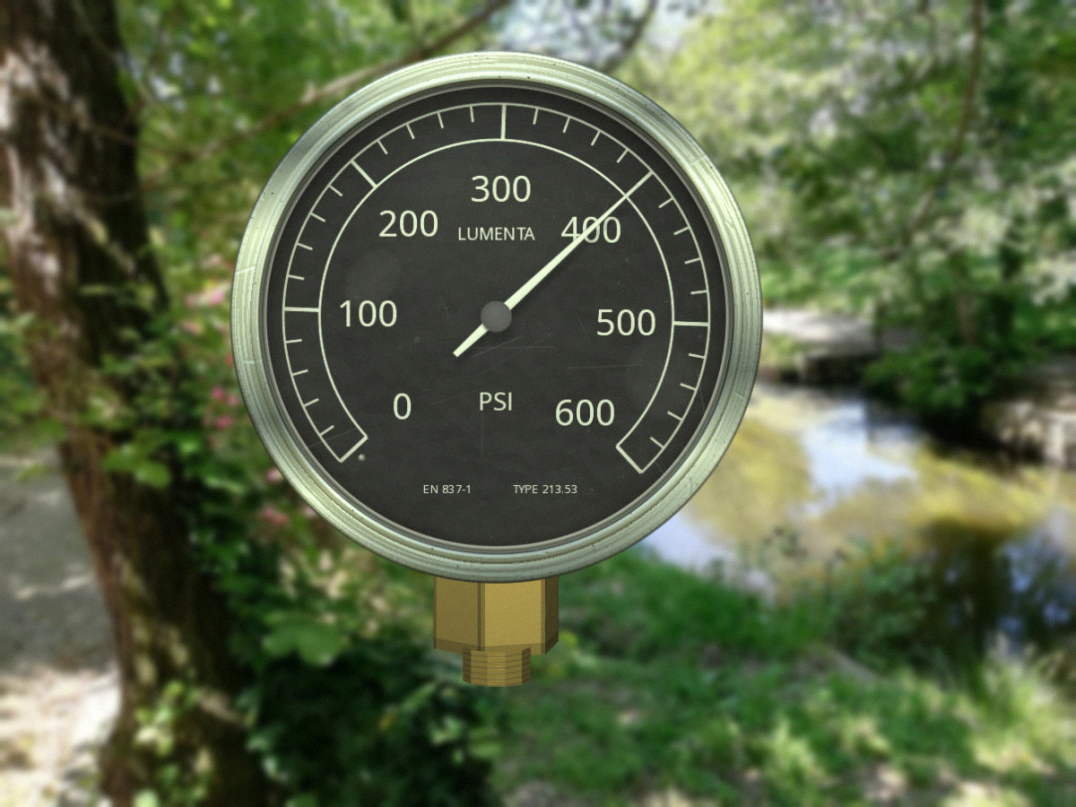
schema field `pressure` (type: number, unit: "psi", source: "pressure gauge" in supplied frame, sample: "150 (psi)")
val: 400 (psi)
